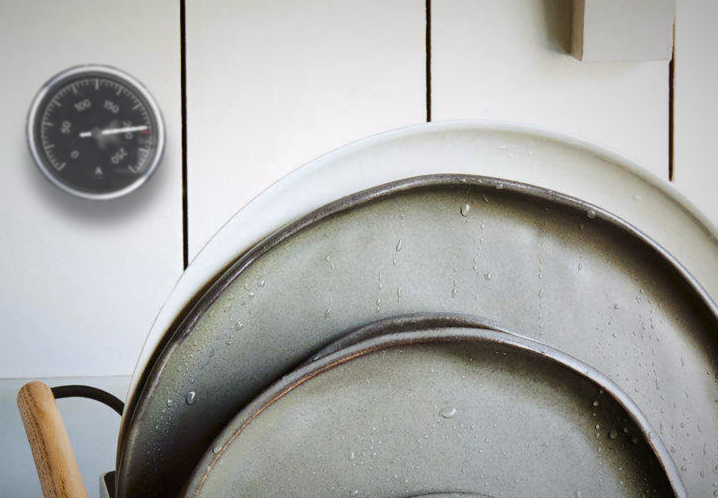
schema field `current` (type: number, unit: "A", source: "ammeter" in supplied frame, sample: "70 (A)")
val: 200 (A)
